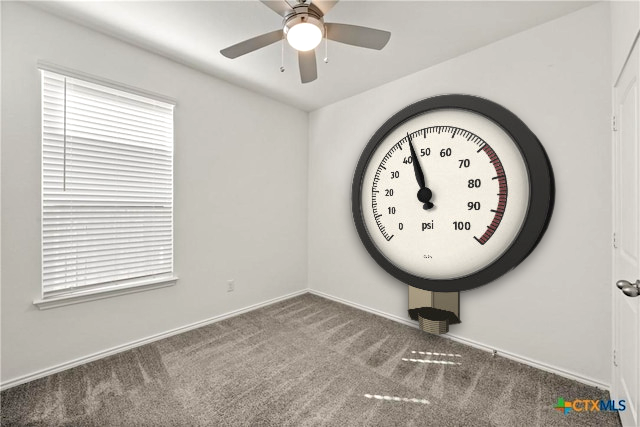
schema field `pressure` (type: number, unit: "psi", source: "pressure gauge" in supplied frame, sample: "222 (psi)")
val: 45 (psi)
